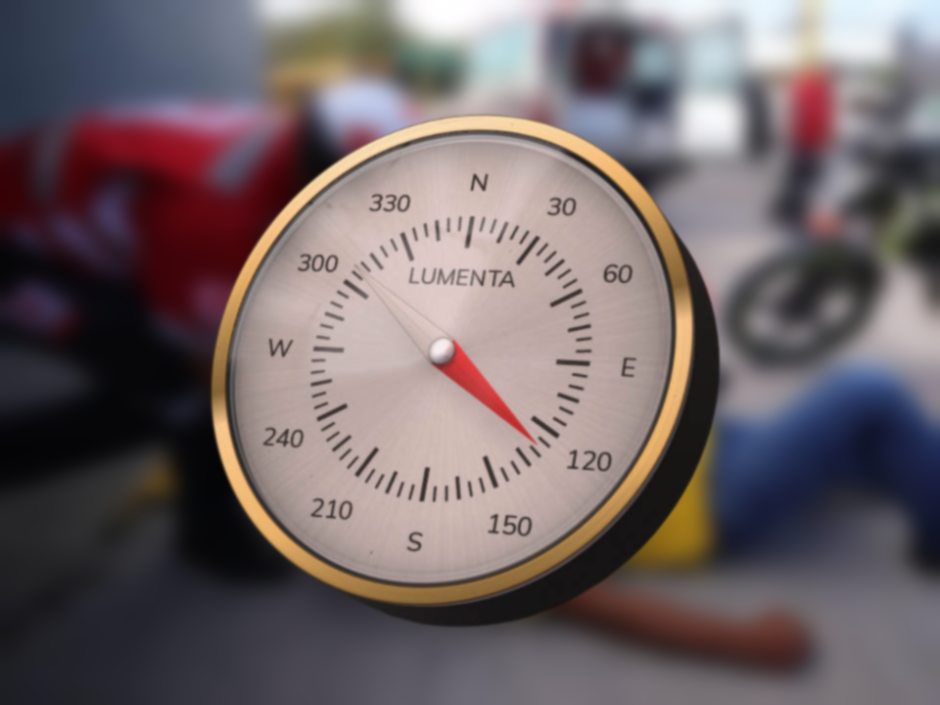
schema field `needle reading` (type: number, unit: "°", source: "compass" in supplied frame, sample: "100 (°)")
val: 127.5 (°)
